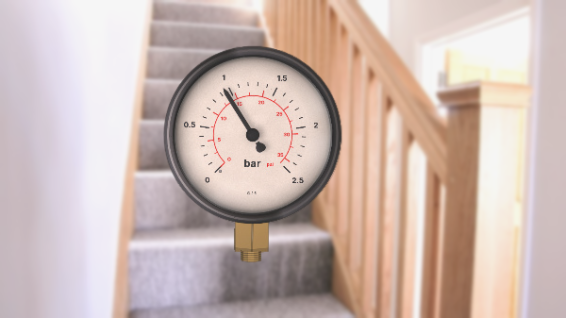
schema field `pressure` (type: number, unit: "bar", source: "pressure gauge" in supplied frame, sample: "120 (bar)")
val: 0.95 (bar)
